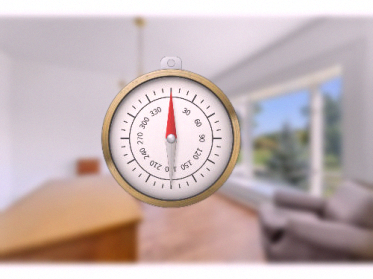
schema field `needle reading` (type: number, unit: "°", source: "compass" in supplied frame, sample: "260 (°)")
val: 0 (°)
